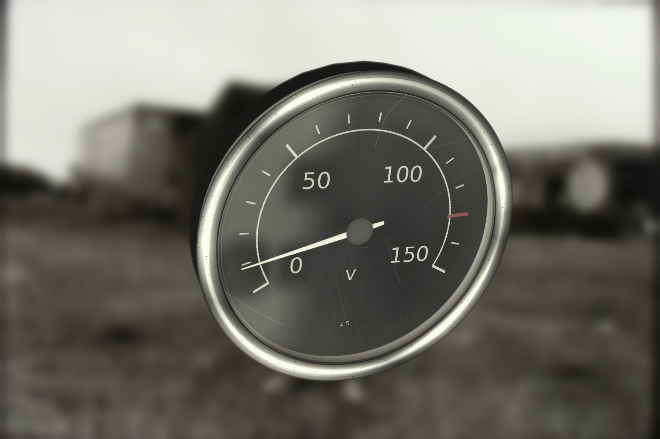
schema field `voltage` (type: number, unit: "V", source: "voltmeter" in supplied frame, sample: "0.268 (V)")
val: 10 (V)
